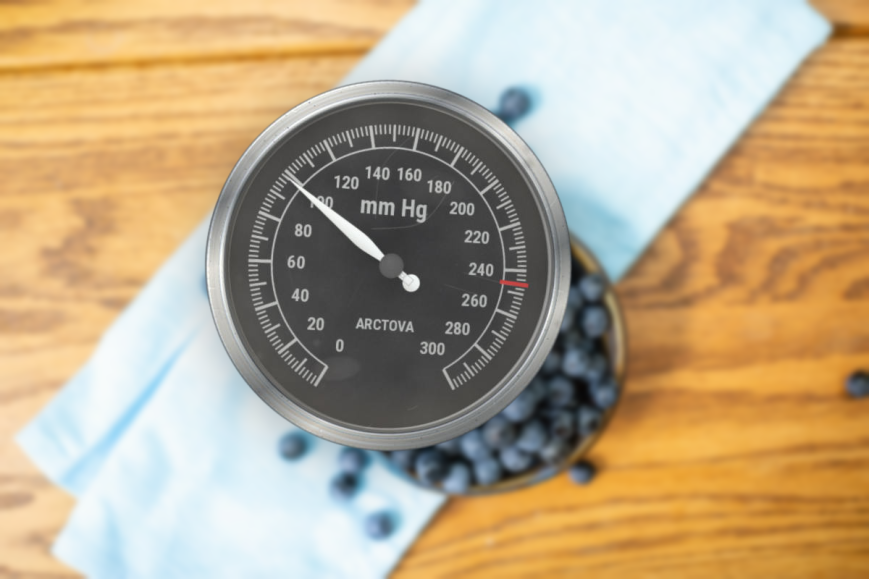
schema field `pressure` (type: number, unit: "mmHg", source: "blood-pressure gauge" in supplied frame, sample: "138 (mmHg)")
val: 98 (mmHg)
